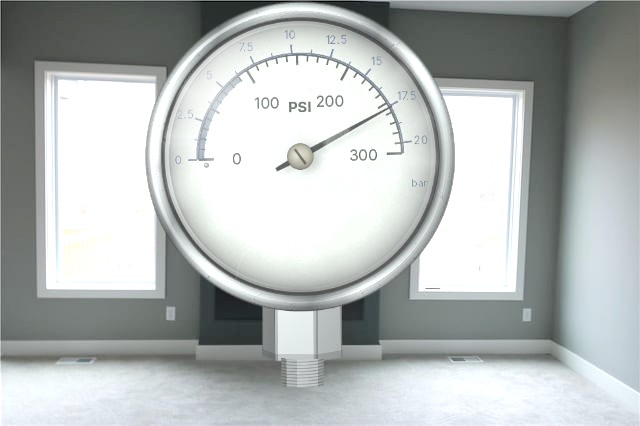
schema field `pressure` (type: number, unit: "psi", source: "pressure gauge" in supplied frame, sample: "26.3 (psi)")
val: 255 (psi)
